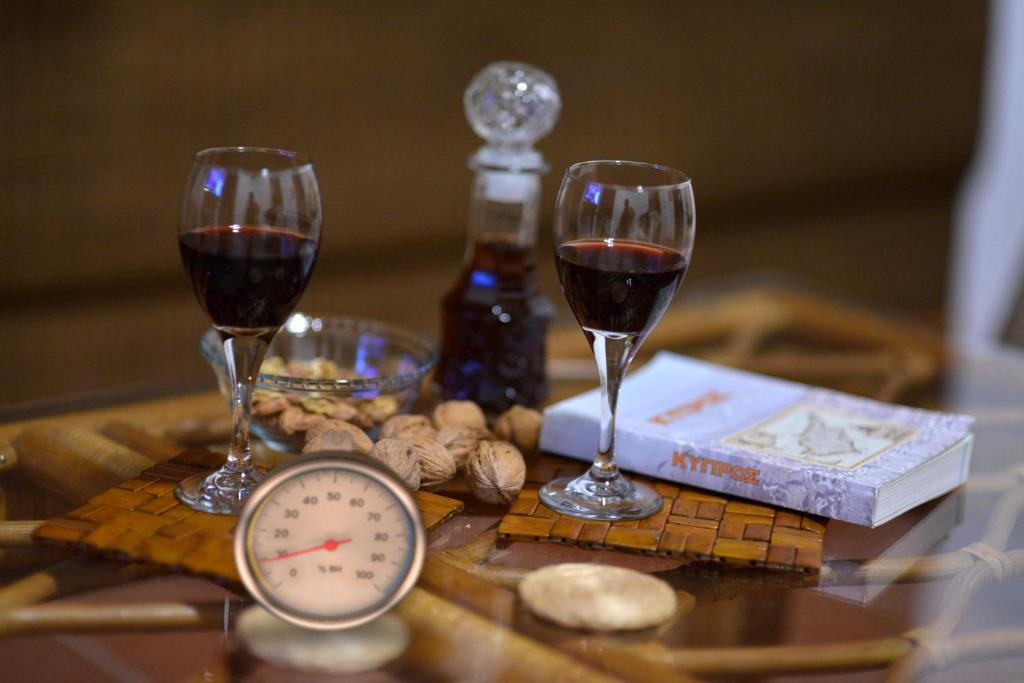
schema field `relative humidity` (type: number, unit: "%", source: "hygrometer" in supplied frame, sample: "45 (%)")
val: 10 (%)
